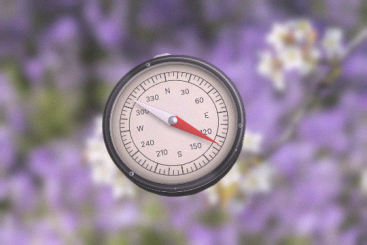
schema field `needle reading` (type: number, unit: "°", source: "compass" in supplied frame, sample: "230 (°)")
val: 130 (°)
